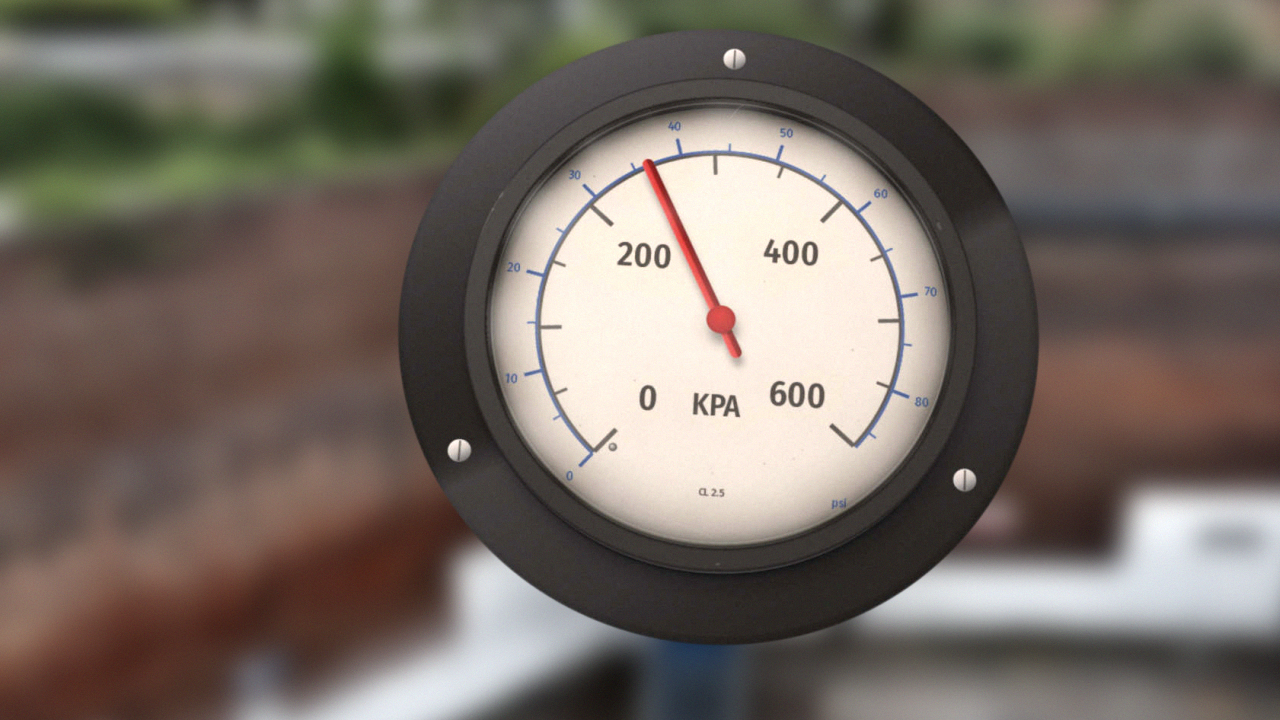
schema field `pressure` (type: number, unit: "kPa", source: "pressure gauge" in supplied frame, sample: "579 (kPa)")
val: 250 (kPa)
